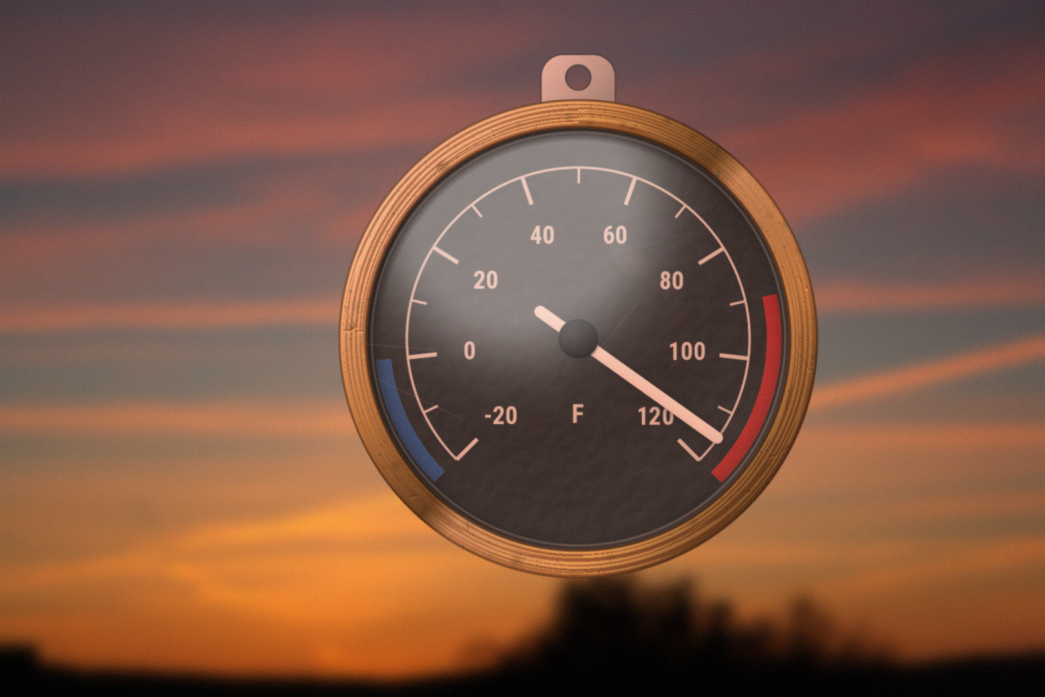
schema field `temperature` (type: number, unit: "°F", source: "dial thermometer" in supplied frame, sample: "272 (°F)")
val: 115 (°F)
